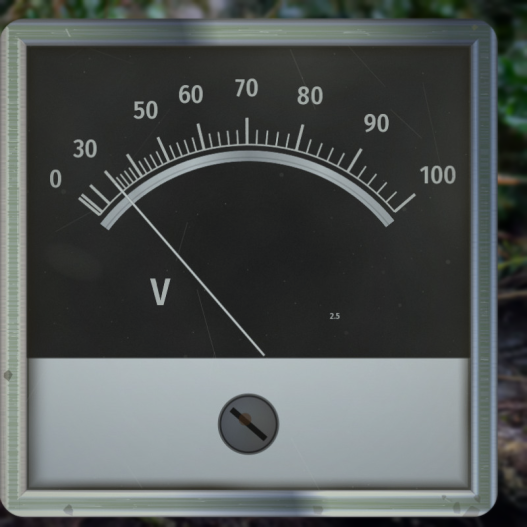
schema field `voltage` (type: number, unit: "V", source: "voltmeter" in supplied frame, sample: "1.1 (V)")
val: 30 (V)
